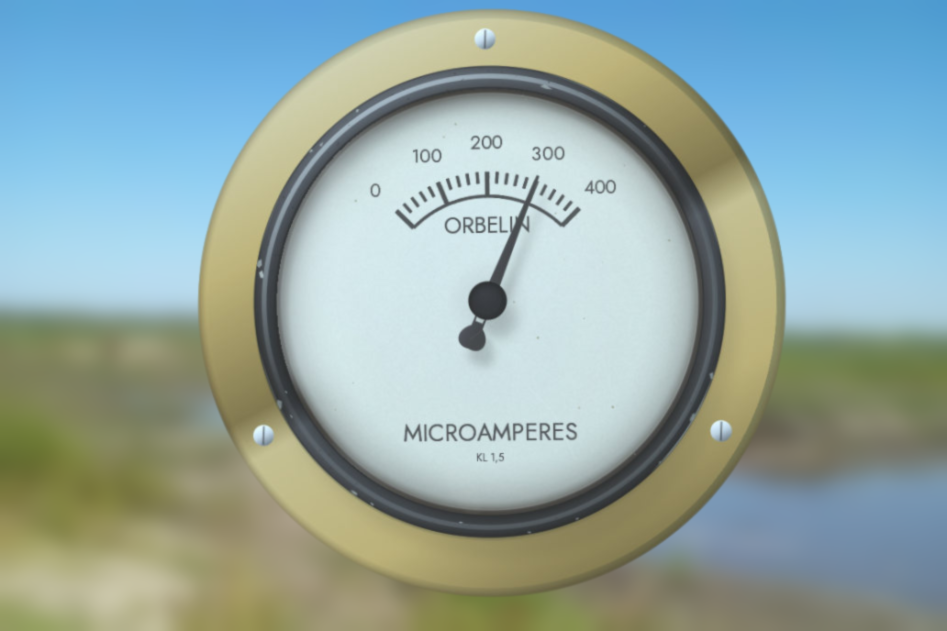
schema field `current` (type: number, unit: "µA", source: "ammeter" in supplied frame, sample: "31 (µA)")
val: 300 (µA)
